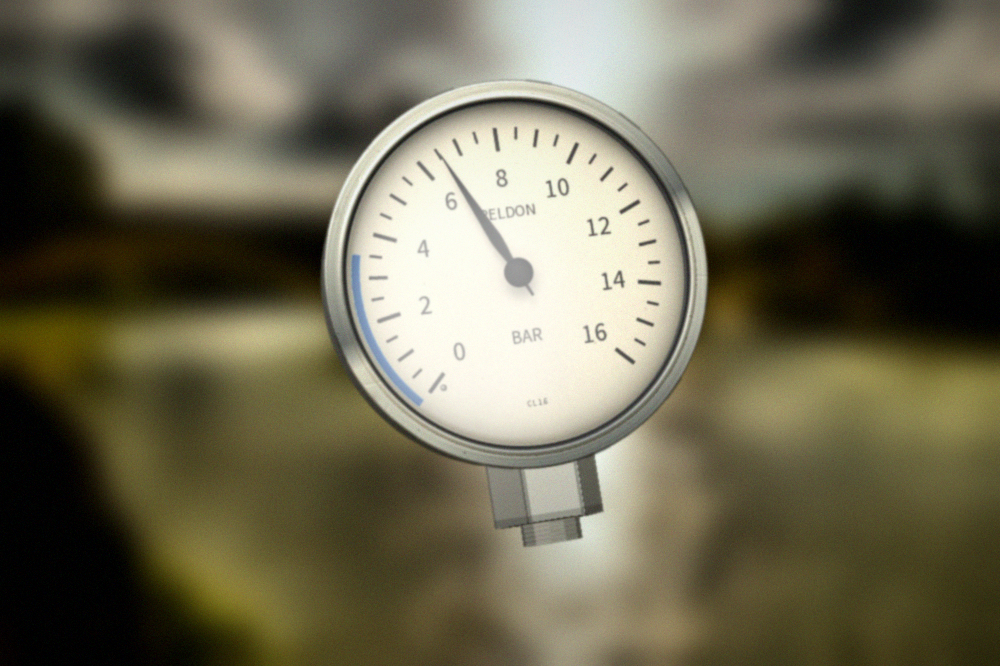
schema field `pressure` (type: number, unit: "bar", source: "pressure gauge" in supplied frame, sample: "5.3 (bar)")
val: 6.5 (bar)
